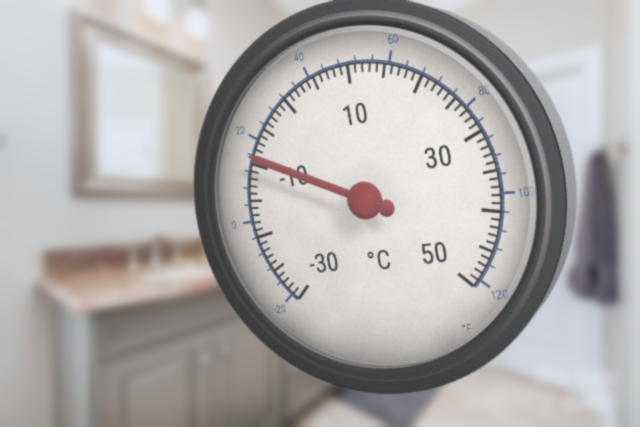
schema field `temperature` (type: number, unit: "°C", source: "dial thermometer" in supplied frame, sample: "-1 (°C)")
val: -9 (°C)
